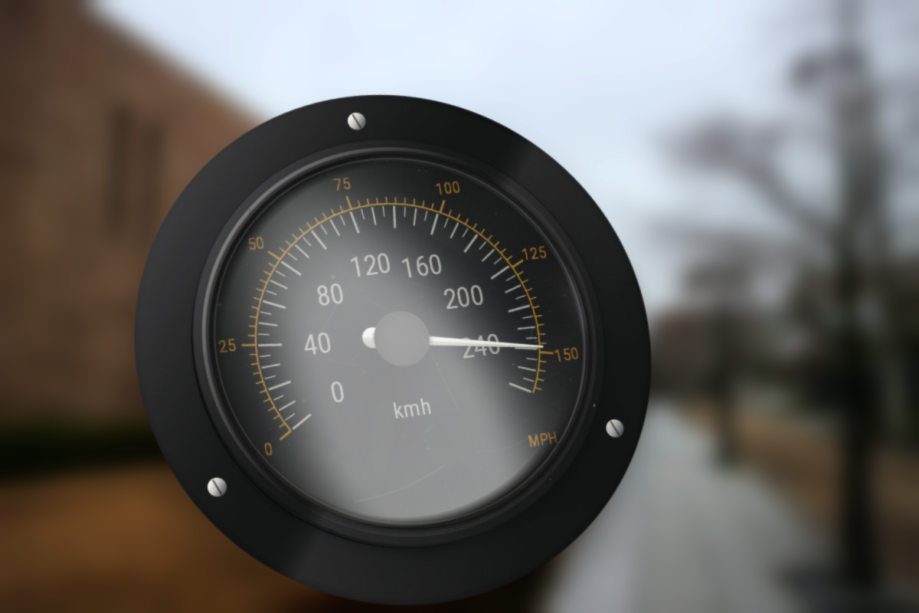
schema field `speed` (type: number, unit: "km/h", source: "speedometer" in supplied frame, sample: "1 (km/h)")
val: 240 (km/h)
